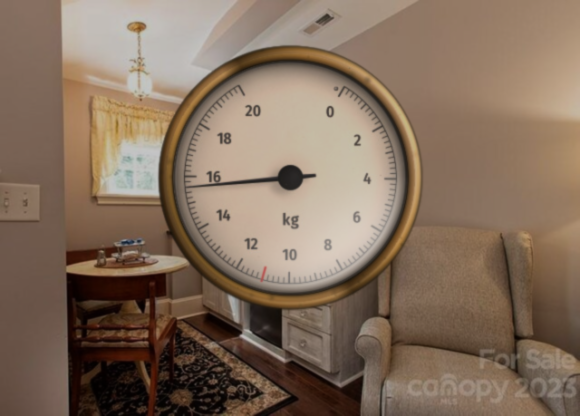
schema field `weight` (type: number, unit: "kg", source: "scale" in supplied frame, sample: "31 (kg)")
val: 15.6 (kg)
